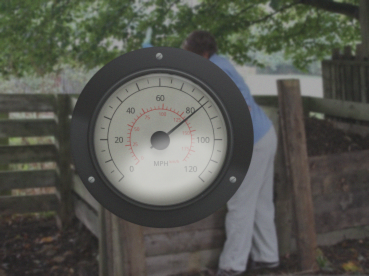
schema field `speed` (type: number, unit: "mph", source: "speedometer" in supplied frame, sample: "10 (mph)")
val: 82.5 (mph)
